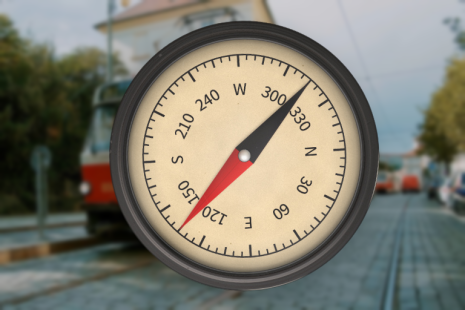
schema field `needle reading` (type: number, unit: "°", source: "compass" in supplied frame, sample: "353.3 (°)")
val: 135 (°)
